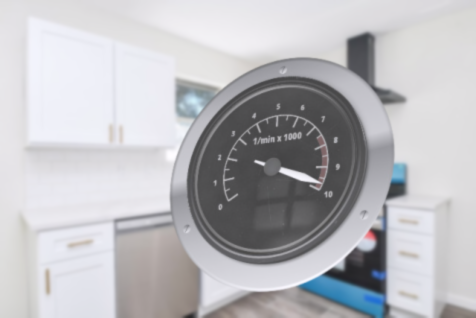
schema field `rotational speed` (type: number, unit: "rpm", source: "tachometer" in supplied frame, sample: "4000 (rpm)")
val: 9750 (rpm)
